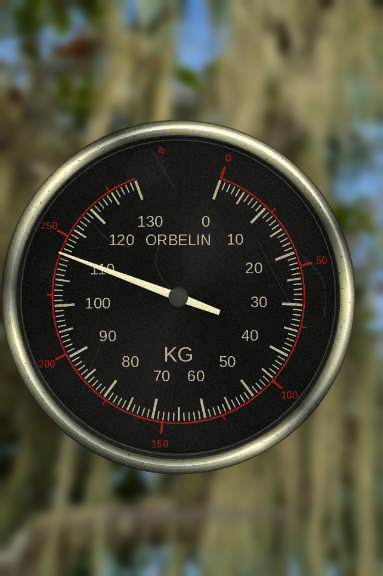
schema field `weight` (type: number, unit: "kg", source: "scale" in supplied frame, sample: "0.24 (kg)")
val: 110 (kg)
